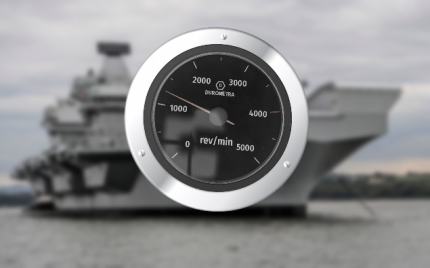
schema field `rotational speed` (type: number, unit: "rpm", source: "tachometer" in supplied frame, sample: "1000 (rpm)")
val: 1250 (rpm)
